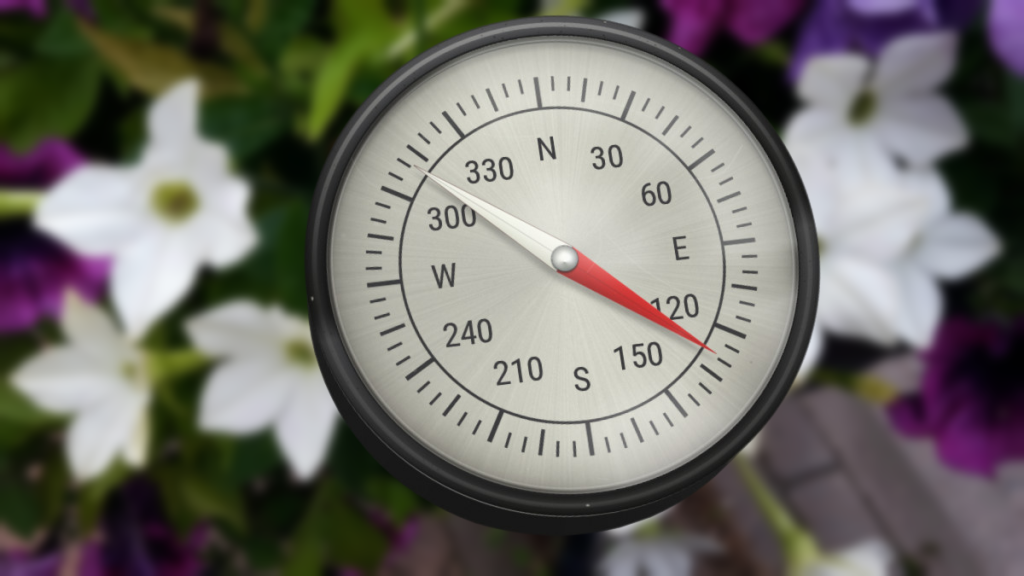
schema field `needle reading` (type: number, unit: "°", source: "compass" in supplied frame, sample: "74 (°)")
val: 130 (°)
